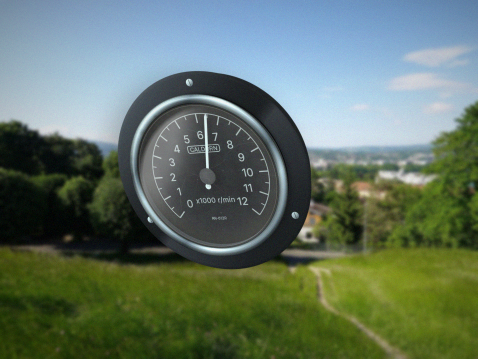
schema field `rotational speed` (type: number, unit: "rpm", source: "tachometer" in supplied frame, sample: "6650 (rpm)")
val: 6500 (rpm)
